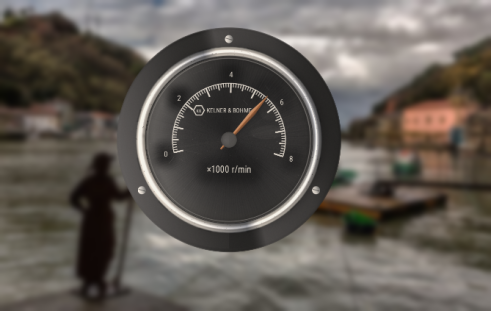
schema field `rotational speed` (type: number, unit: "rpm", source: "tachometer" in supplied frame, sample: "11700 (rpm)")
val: 5500 (rpm)
